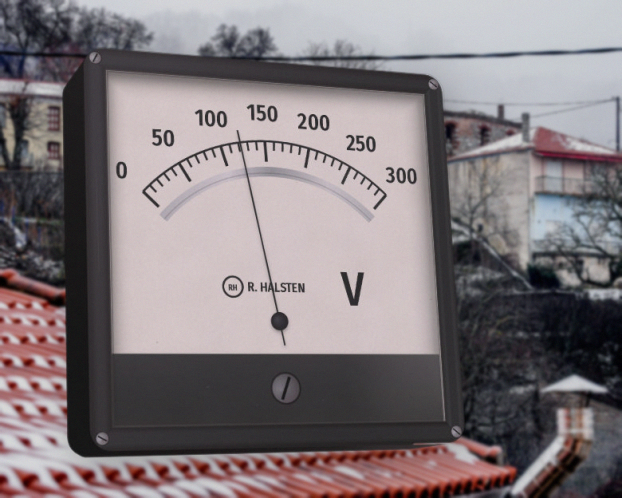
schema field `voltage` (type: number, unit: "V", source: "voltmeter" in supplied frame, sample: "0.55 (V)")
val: 120 (V)
